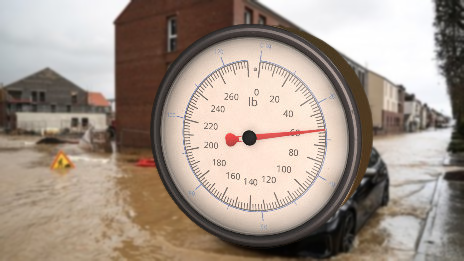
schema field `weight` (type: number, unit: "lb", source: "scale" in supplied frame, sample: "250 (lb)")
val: 60 (lb)
